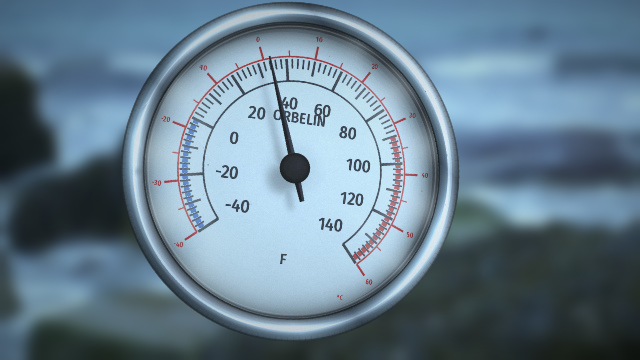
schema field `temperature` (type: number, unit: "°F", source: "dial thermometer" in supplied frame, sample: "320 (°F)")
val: 34 (°F)
